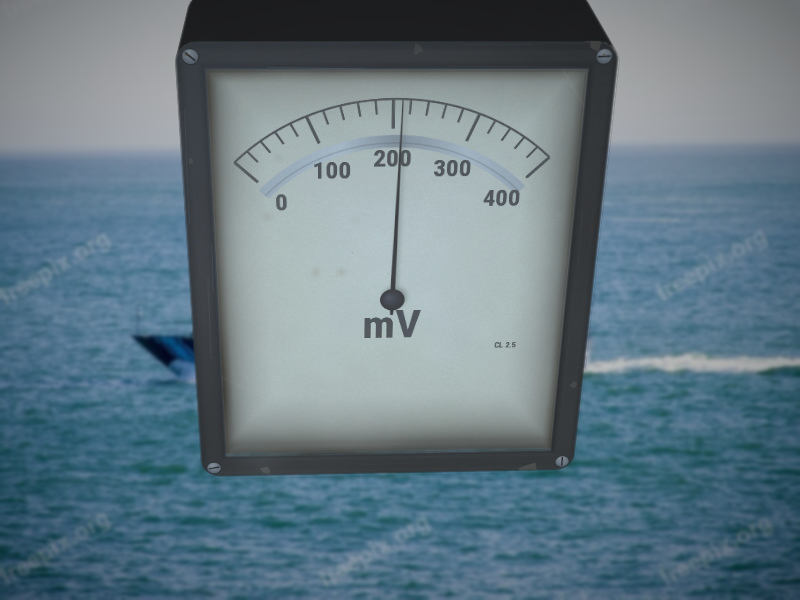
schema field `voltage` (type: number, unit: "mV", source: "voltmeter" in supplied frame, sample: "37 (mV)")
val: 210 (mV)
